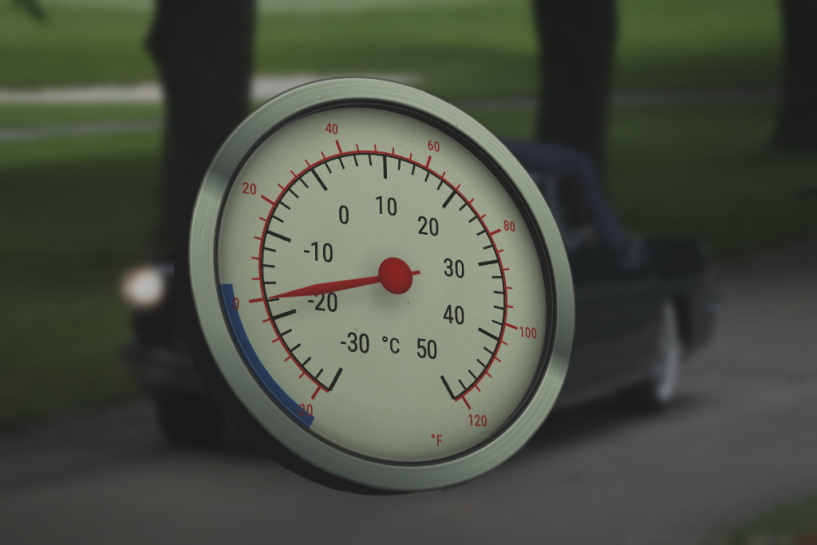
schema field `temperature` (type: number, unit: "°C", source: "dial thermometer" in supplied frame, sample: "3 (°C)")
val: -18 (°C)
